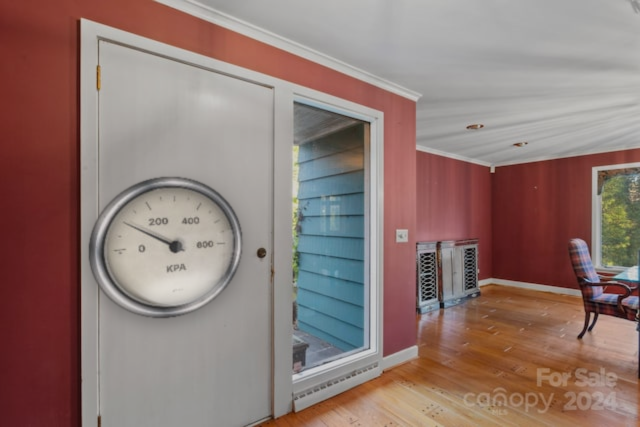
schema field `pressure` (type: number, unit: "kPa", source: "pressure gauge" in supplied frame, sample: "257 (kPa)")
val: 100 (kPa)
